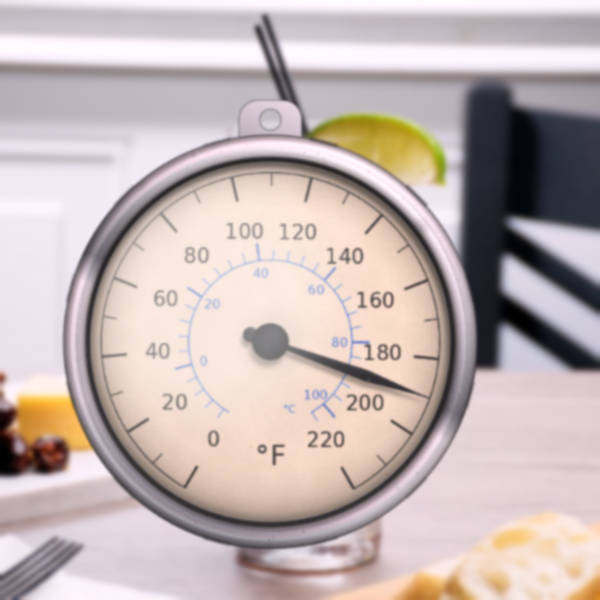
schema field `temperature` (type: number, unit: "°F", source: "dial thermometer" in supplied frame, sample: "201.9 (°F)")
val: 190 (°F)
